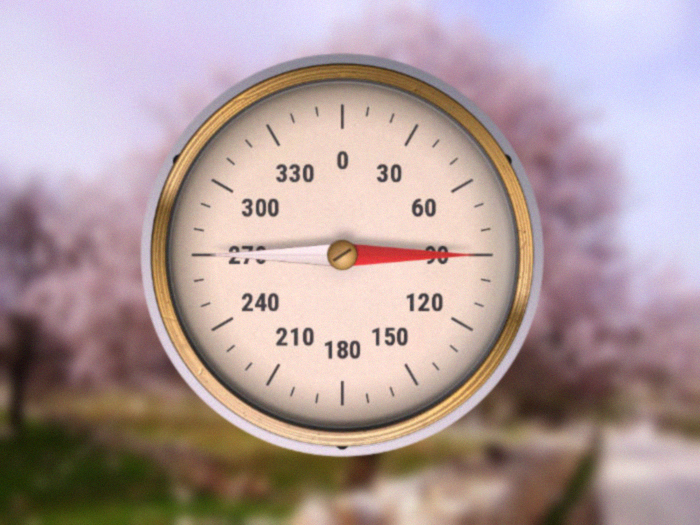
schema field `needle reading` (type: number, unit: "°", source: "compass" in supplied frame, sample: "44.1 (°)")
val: 90 (°)
